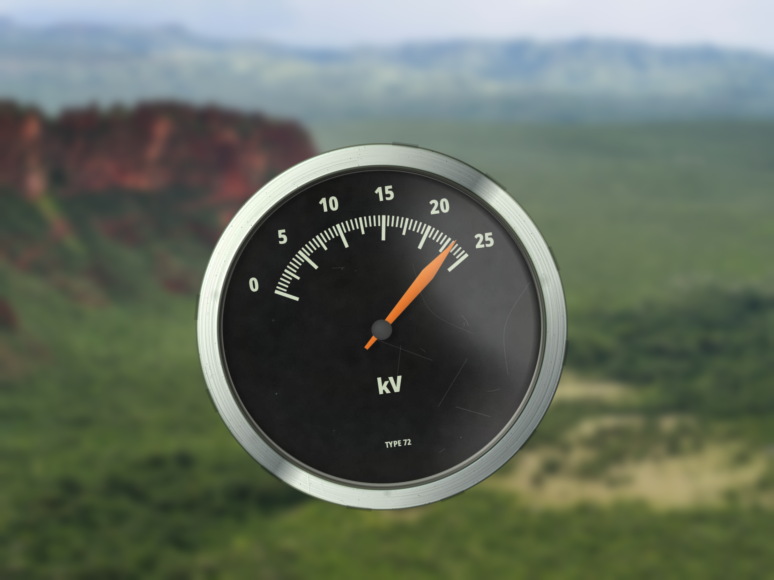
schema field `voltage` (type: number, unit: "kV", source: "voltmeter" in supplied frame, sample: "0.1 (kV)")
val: 23 (kV)
